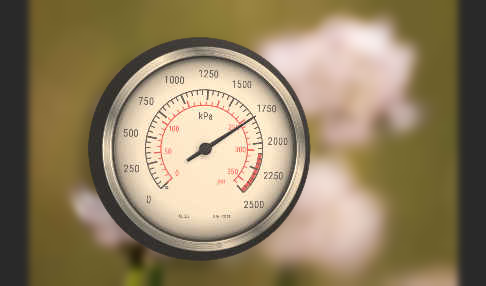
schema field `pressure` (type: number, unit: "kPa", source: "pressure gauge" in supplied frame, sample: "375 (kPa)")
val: 1750 (kPa)
